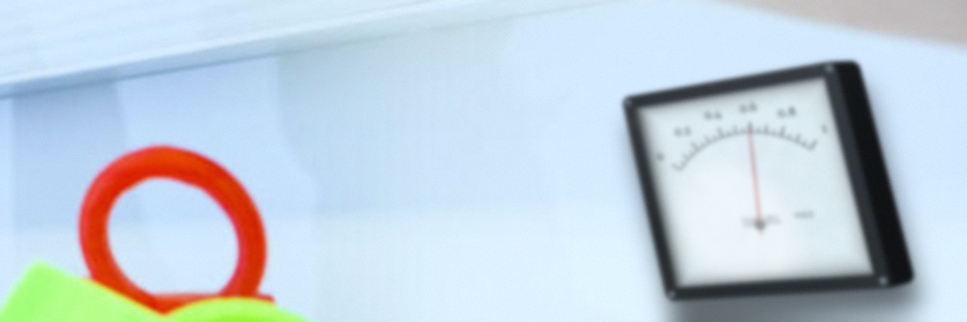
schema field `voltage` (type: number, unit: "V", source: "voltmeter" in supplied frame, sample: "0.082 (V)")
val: 0.6 (V)
